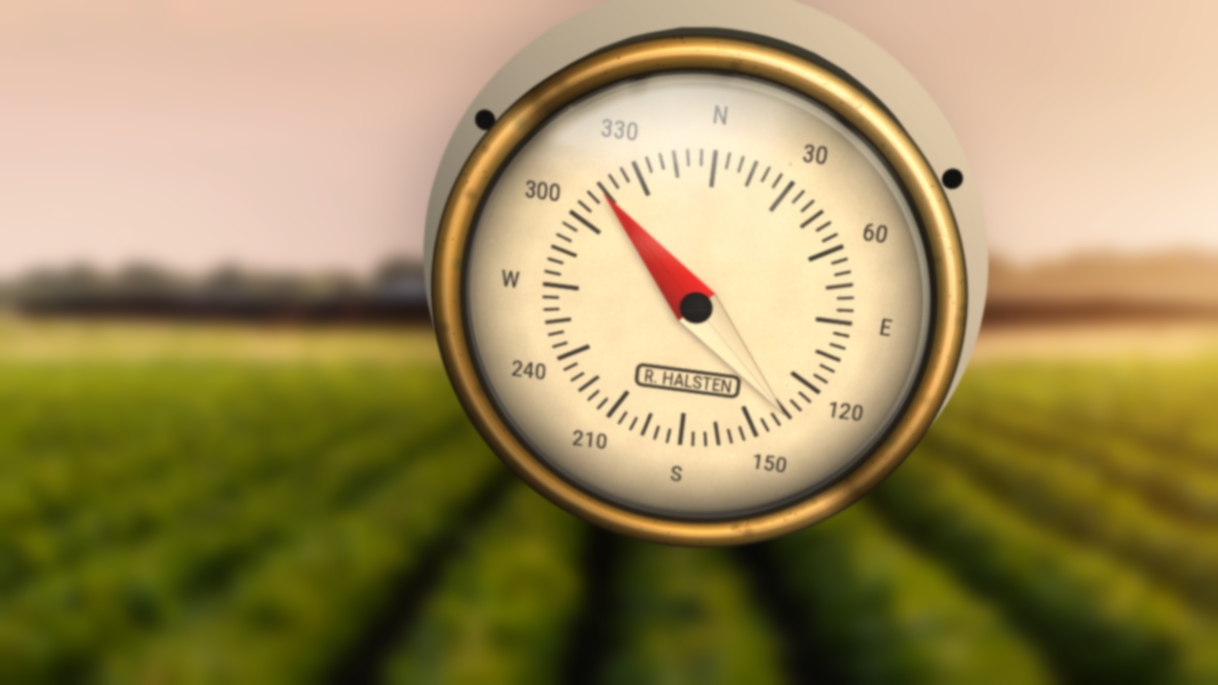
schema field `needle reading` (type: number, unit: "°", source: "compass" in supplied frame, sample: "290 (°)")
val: 315 (°)
